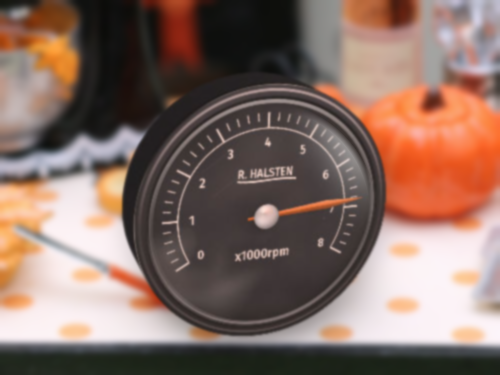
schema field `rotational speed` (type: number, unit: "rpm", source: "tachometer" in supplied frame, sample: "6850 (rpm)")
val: 6800 (rpm)
